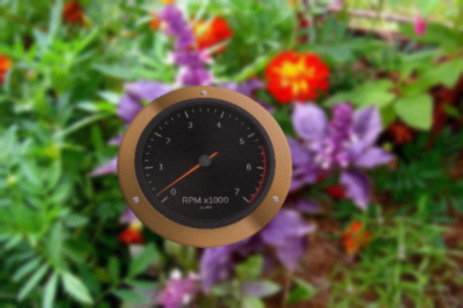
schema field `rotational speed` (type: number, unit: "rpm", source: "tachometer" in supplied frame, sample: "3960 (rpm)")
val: 200 (rpm)
